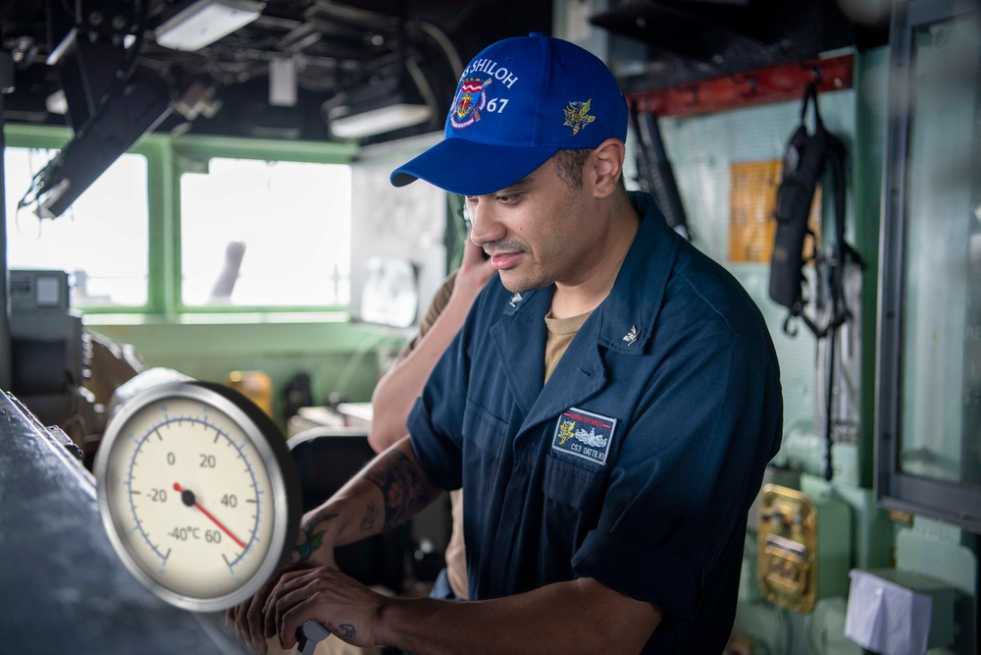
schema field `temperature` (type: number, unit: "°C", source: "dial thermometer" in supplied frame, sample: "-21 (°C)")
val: 52 (°C)
